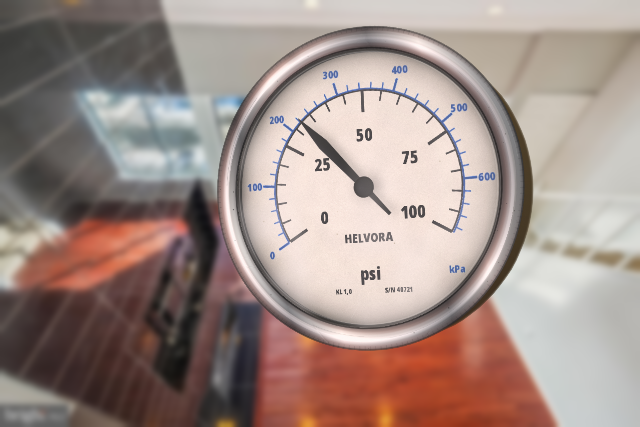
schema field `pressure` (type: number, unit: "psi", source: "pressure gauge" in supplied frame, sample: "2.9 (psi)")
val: 32.5 (psi)
